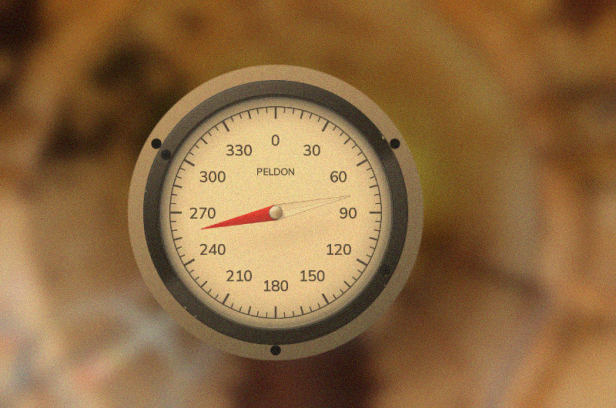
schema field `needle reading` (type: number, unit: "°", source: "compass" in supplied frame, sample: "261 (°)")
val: 257.5 (°)
